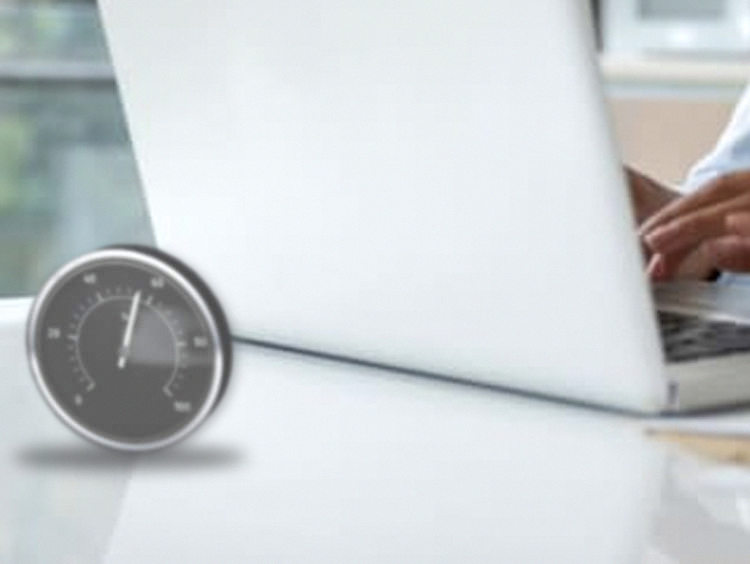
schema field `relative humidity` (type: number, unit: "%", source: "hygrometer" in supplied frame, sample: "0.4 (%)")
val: 56 (%)
